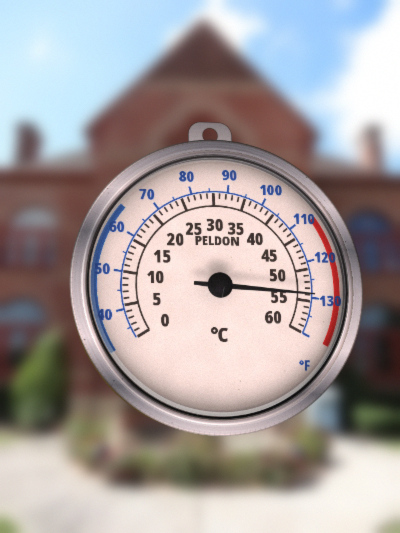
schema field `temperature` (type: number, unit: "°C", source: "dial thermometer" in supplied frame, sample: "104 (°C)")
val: 54 (°C)
